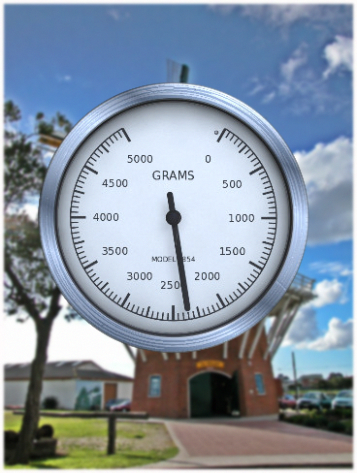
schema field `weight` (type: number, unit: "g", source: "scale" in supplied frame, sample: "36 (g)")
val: 2350 (g)
